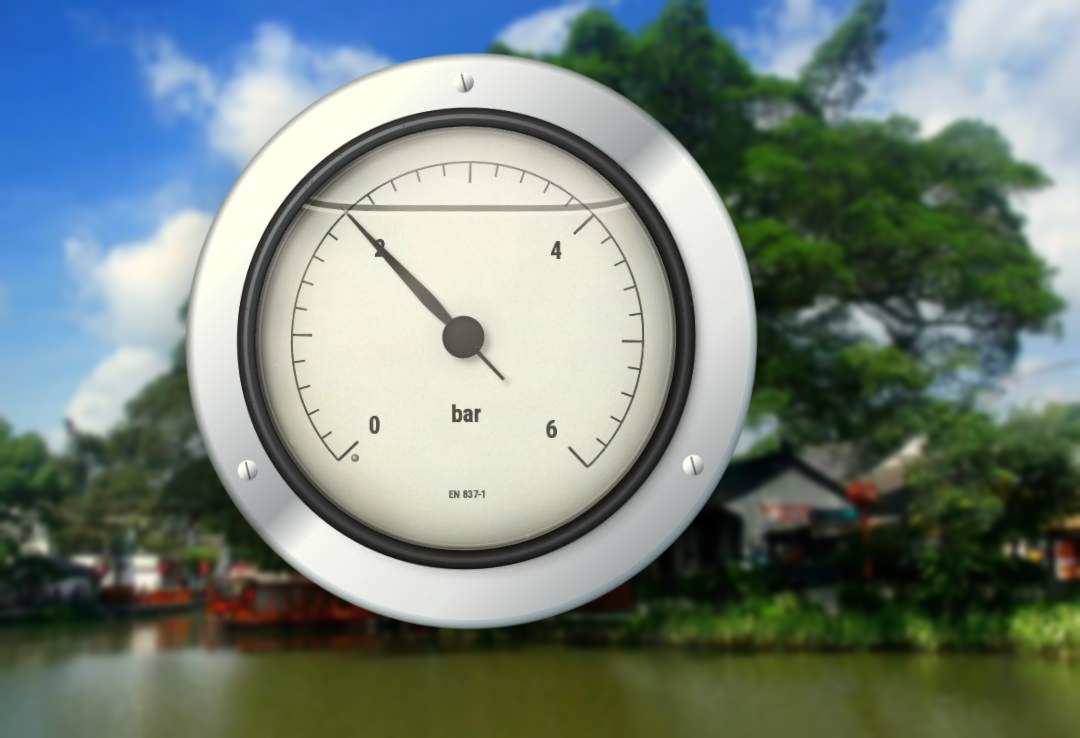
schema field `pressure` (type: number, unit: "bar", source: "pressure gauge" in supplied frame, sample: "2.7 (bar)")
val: 2 (bar)
